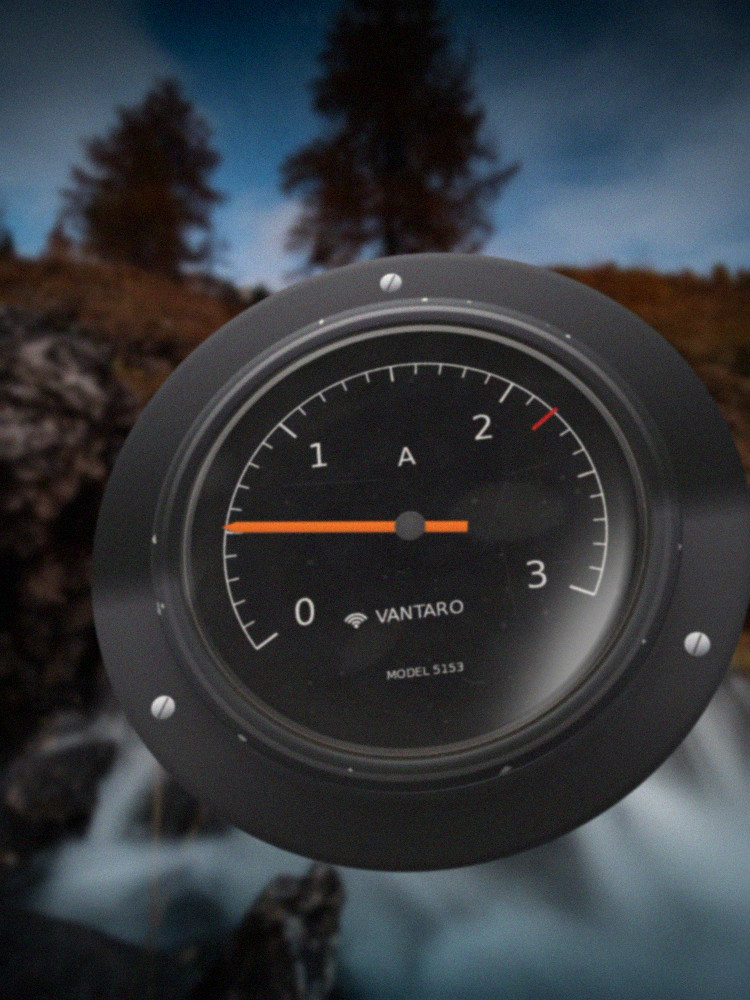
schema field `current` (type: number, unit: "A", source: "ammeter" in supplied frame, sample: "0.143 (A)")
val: 0.5 (A)
